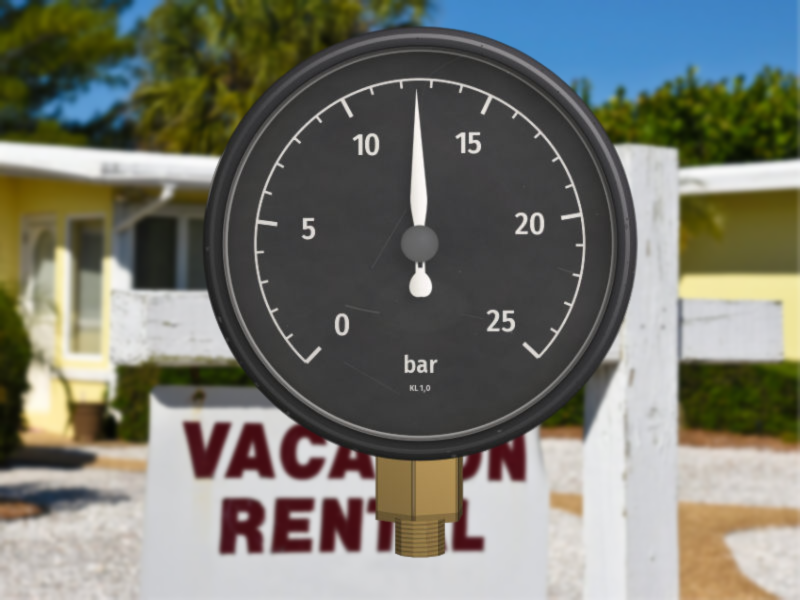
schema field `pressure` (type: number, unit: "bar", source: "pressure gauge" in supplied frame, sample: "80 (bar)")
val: 12.5 (bar)
